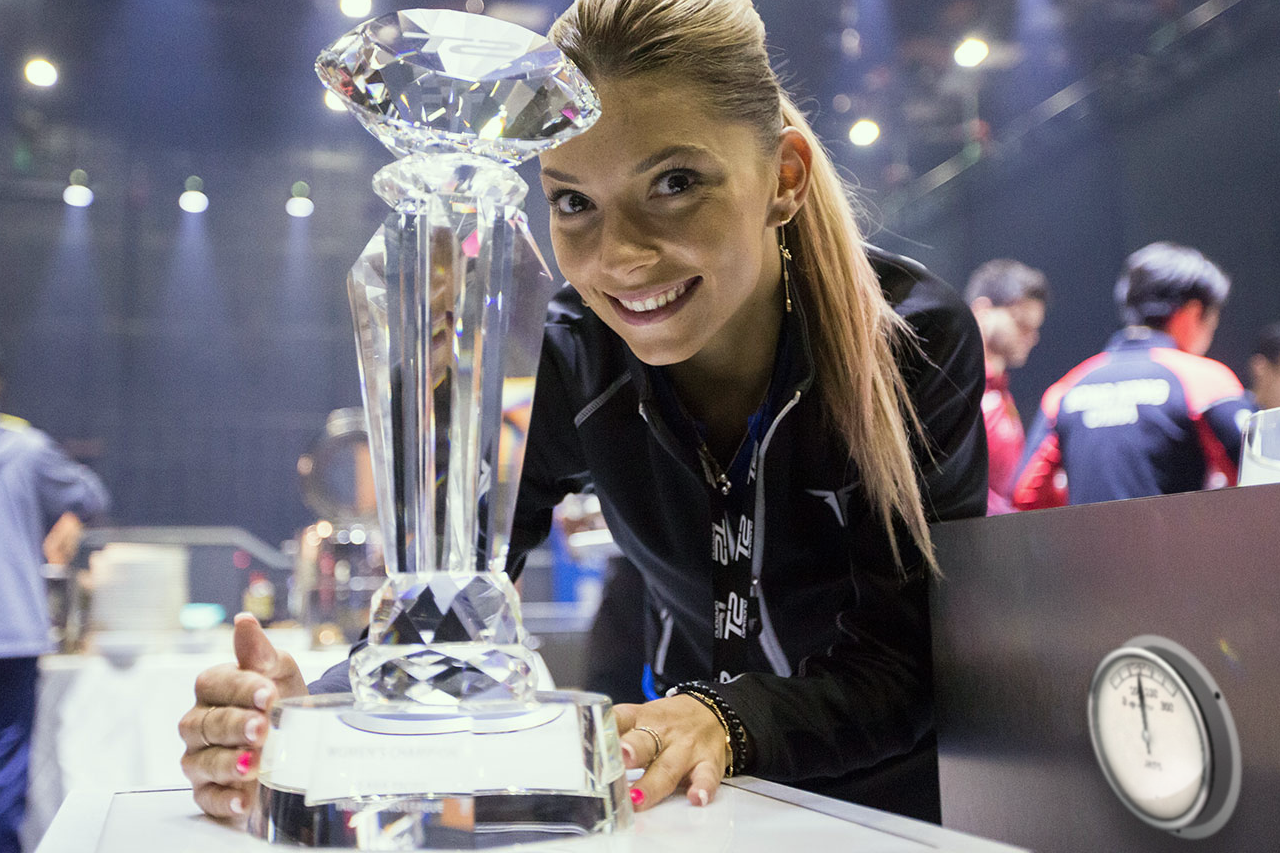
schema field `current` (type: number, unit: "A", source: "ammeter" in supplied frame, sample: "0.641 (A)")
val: 150 (A)
